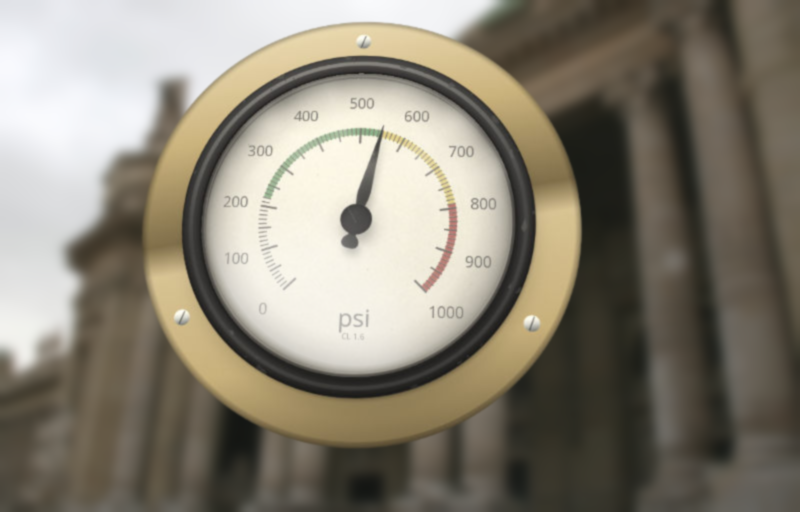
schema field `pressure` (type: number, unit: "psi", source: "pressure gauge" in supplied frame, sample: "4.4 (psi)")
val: 550 (psi)
